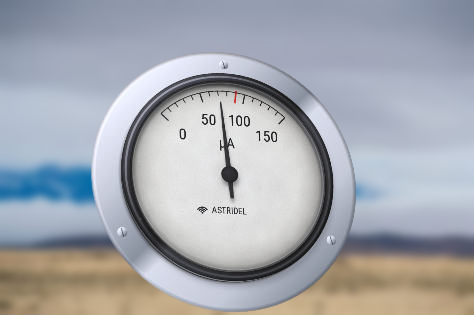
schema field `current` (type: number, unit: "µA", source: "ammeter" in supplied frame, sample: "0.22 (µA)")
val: 70 (µA)
